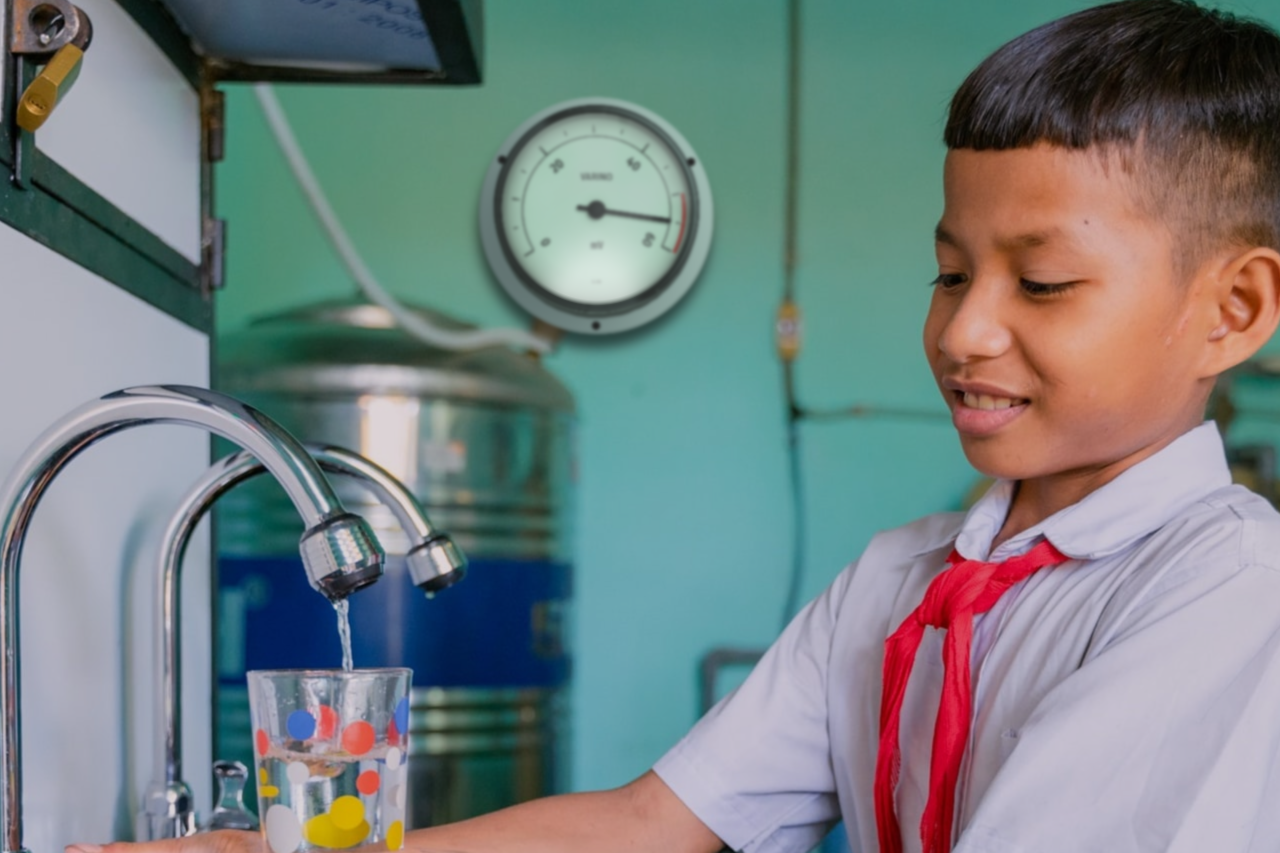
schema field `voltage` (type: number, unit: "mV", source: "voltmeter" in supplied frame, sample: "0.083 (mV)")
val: 55 (mV)
